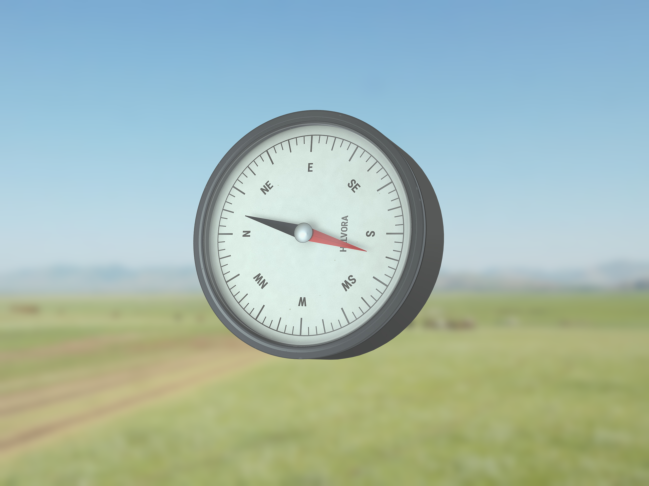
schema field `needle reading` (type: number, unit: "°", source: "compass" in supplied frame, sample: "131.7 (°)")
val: 195 (°)
